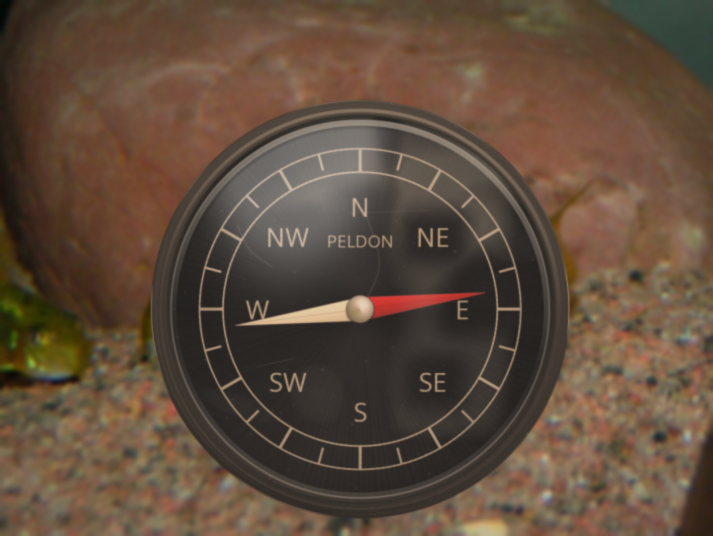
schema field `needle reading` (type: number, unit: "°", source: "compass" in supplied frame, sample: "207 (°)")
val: 82.5 (°)
